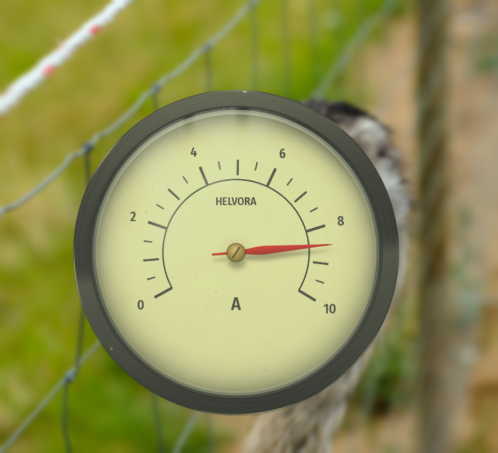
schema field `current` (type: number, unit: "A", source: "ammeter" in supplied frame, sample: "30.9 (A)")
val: 8.5 (A)
